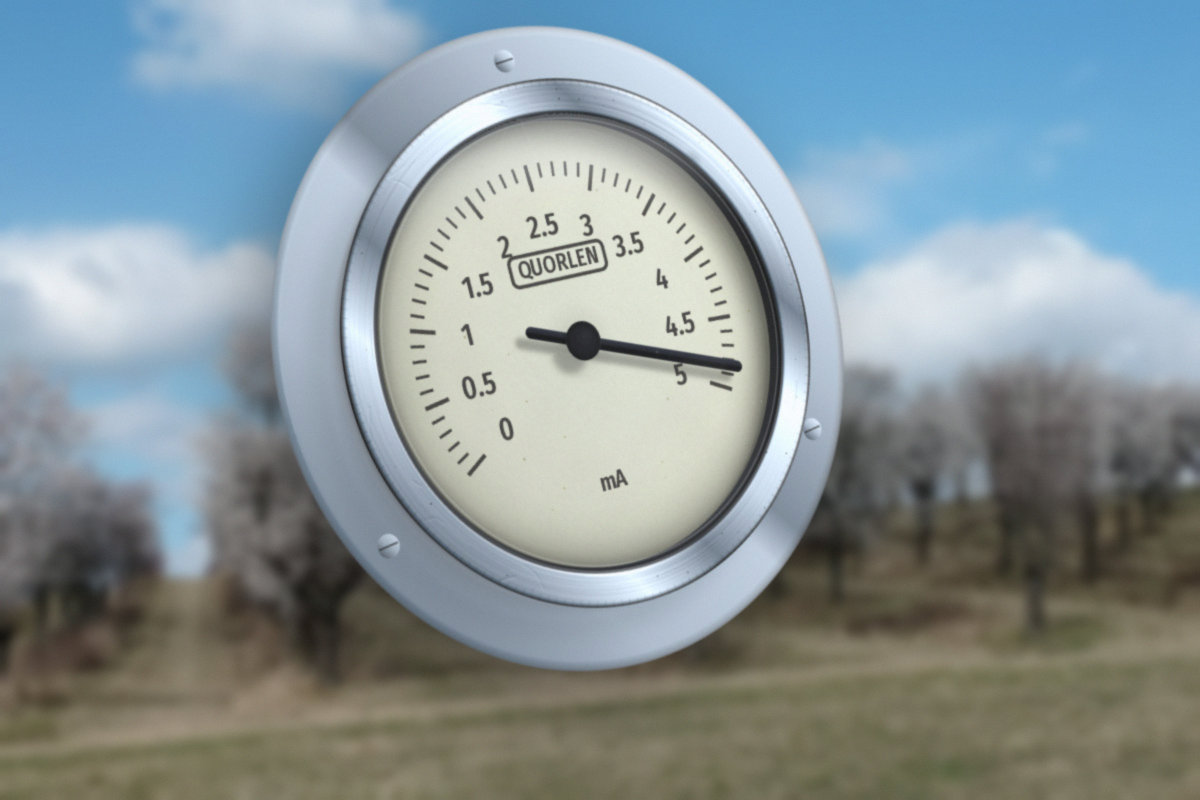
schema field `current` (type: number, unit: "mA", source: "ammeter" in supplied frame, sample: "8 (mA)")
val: 4.85 (mA)
